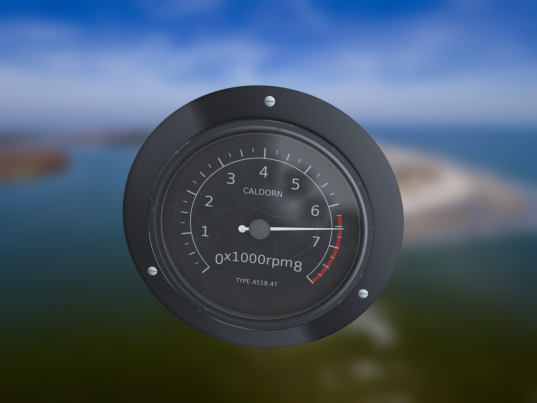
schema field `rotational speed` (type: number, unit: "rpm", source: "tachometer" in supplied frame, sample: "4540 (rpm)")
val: 6500 (rpm)
